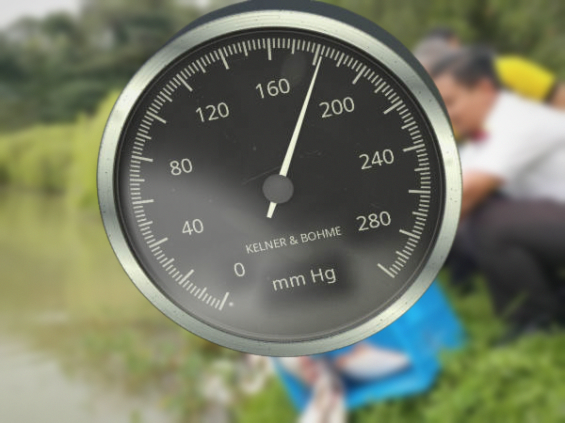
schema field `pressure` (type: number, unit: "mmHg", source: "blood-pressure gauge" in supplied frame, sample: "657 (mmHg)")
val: 182 (mmHg)
